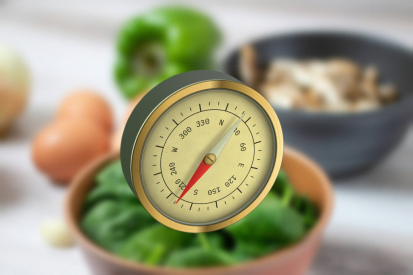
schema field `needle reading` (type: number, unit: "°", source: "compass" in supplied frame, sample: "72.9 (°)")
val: 200 (°)
